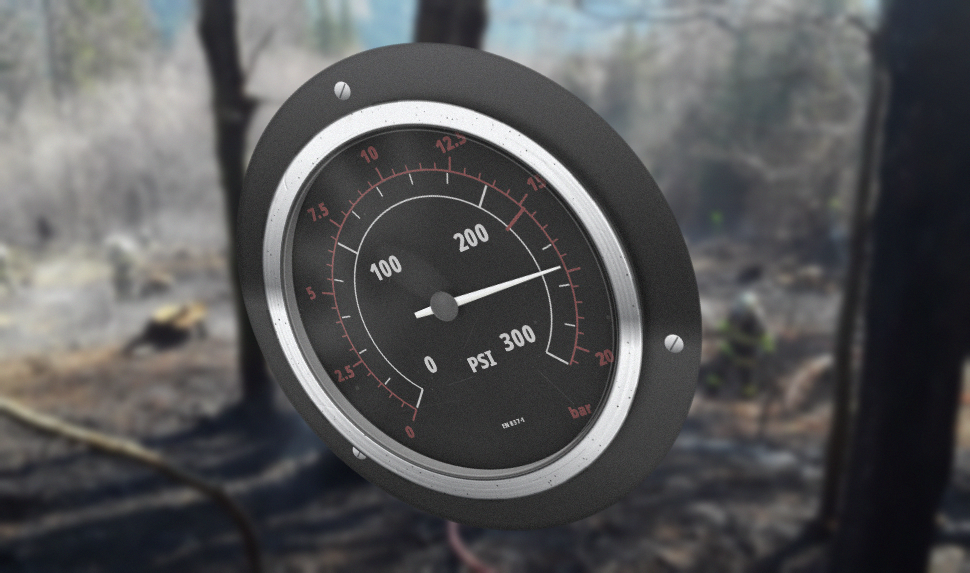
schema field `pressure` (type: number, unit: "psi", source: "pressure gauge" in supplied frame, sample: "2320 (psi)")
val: 250 (psi)
